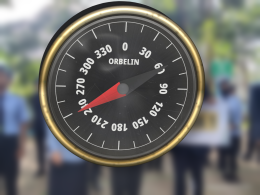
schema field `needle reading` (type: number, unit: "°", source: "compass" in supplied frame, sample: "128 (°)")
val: 240 (°)
